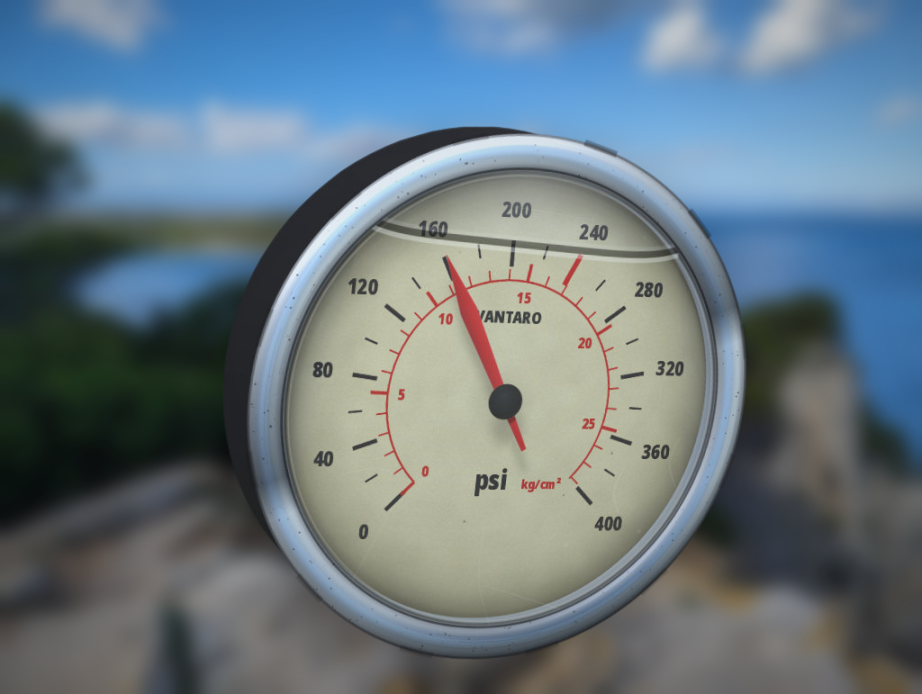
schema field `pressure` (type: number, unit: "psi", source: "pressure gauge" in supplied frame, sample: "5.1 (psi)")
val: 160 (psi)
